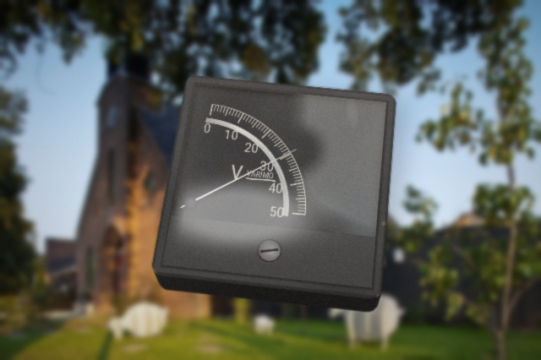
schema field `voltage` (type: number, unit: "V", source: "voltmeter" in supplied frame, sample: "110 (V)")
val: 30 (V)
